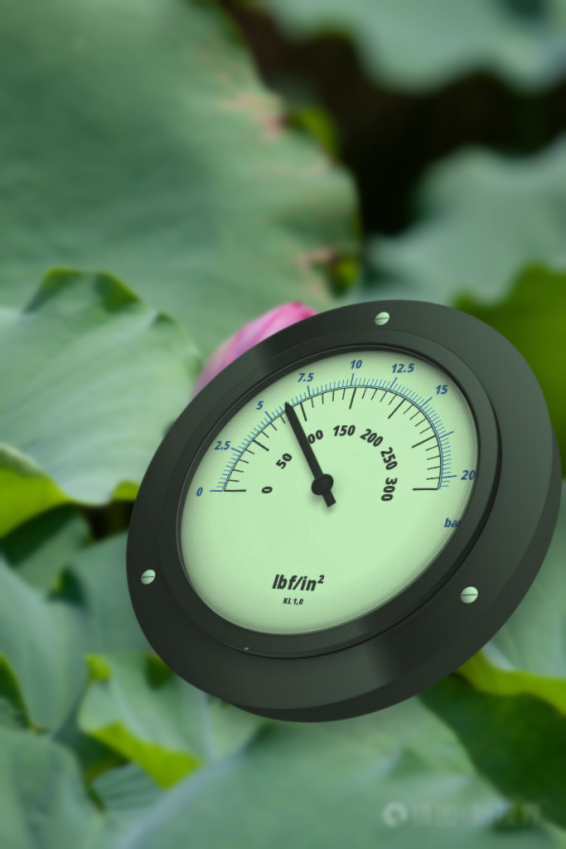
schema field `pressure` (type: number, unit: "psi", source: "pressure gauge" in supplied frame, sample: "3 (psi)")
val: 90 (psi)
